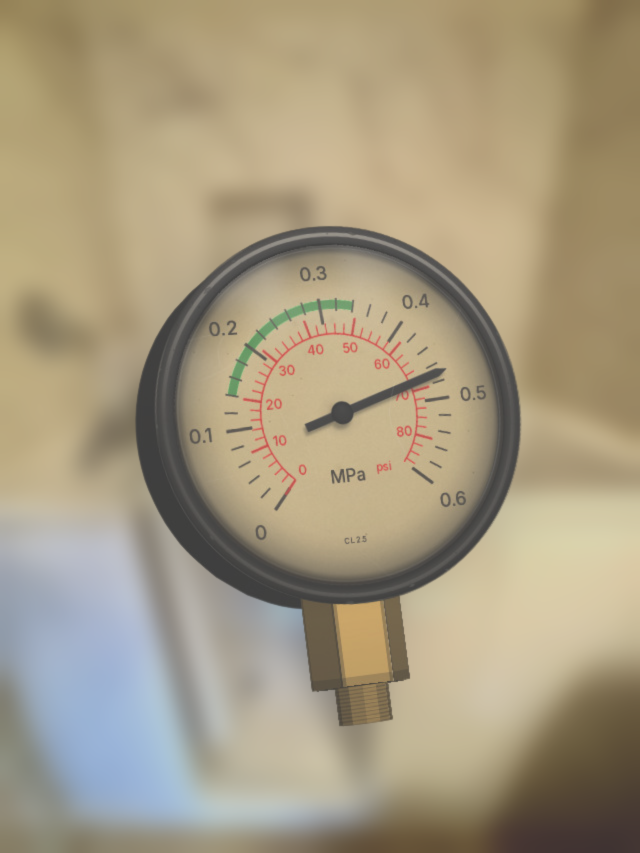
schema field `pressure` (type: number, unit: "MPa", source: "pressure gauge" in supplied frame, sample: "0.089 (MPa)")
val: 0.47 (MPa)
